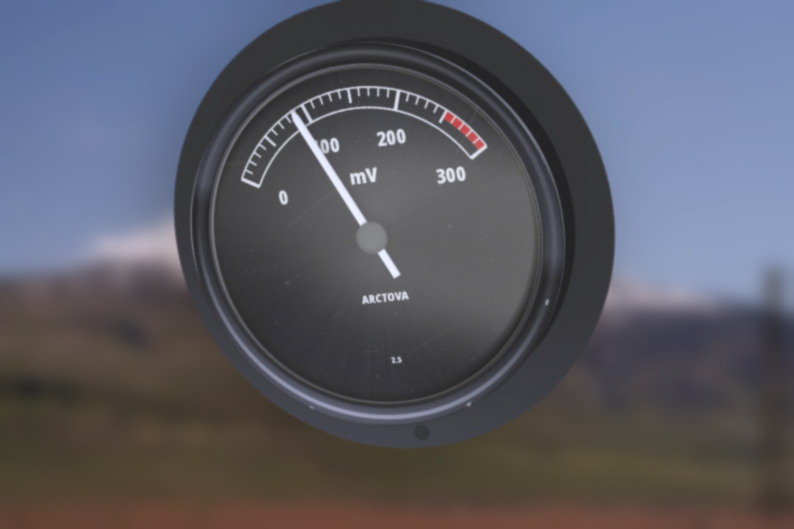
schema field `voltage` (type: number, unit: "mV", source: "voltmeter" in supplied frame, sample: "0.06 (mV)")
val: 90 (mV)
